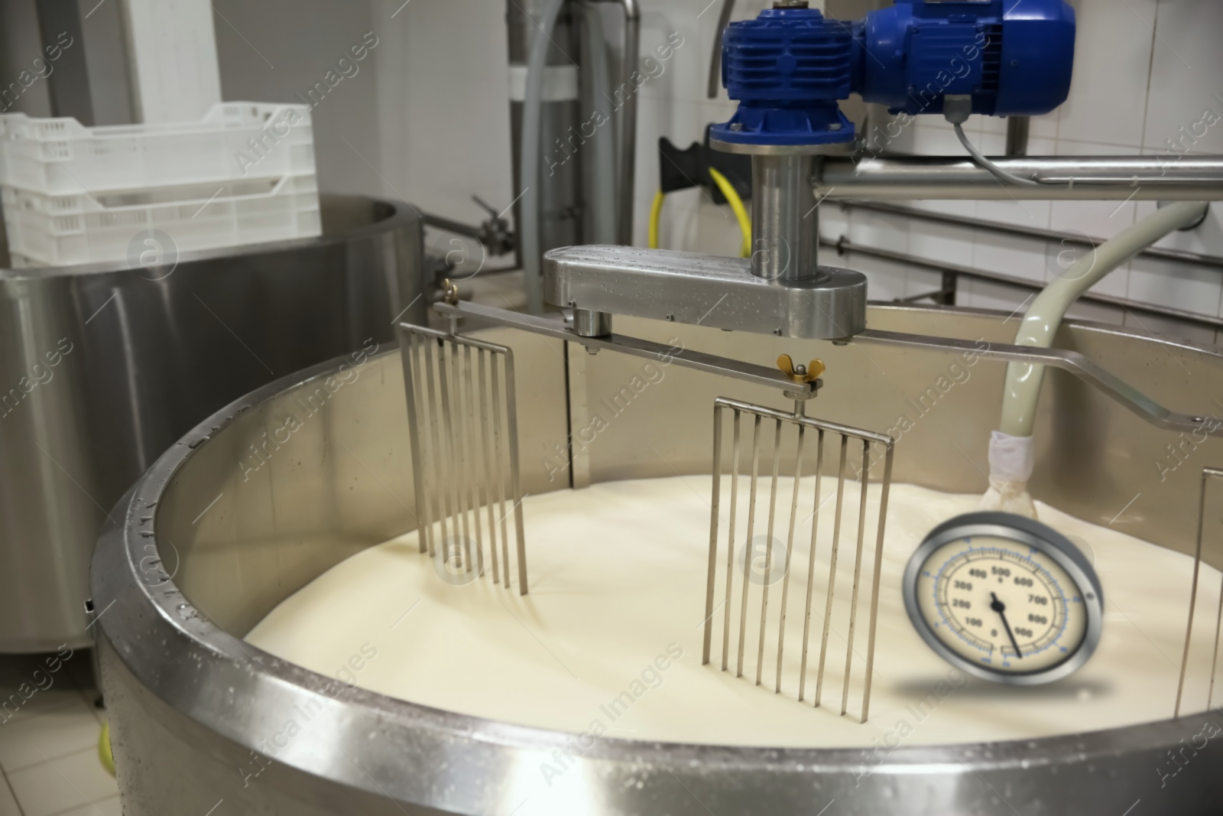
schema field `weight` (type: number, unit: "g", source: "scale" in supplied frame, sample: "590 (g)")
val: 950 (g)
